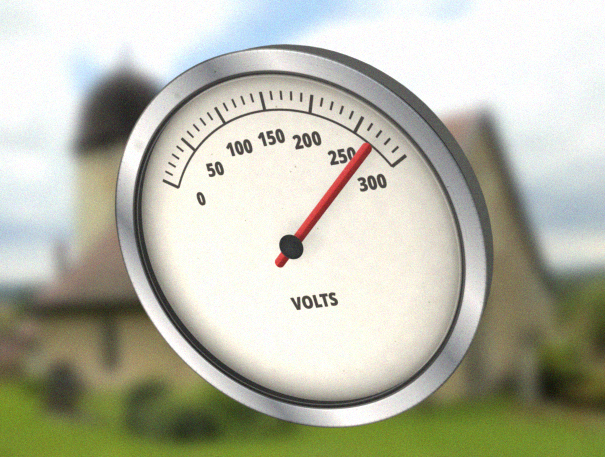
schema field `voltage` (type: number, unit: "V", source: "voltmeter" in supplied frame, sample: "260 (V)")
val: 270 (V)
